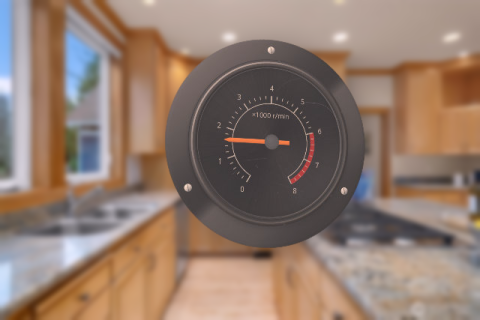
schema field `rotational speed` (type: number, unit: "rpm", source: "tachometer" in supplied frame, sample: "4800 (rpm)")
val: 1600 (rpm)
